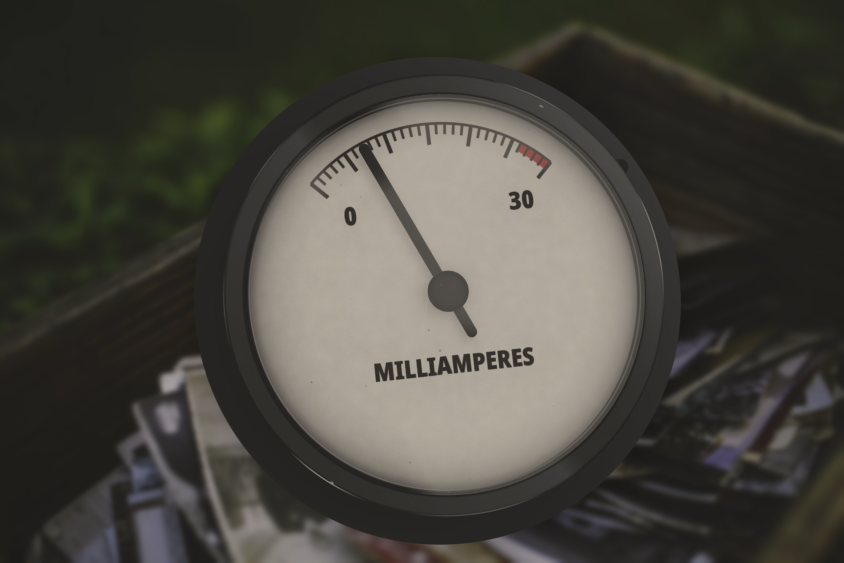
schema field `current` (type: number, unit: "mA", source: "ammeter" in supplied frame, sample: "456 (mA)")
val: 7 (mA)
